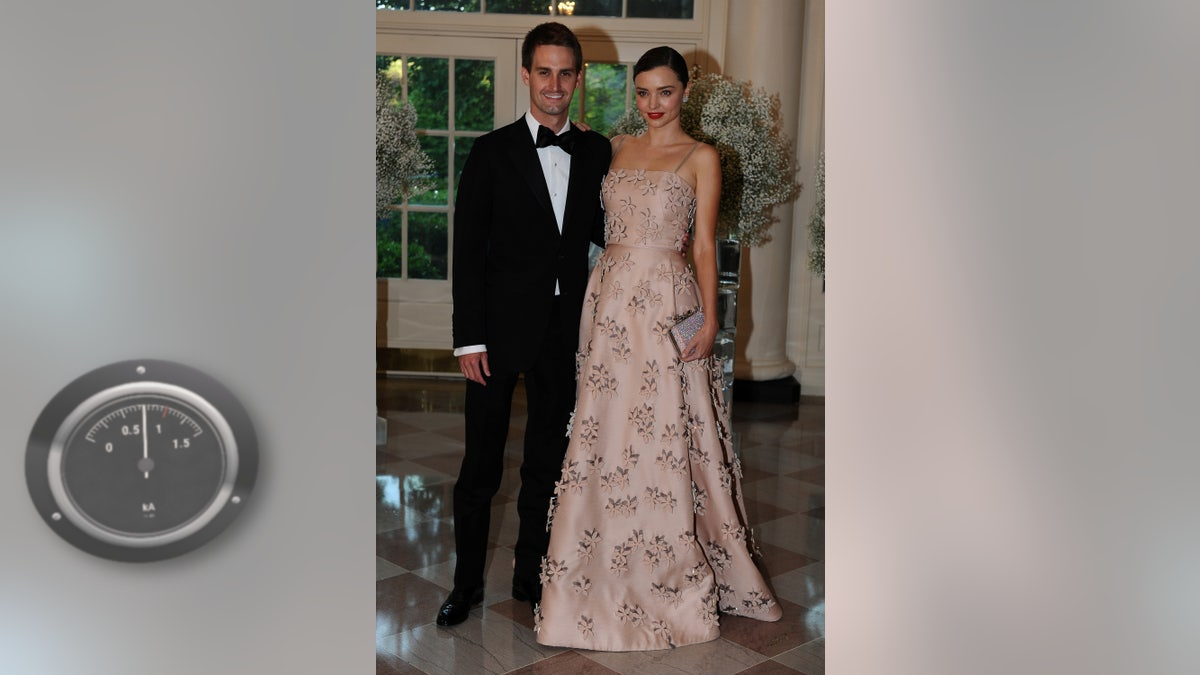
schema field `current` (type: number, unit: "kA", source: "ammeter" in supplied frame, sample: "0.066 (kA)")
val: 0.75 (kA)
